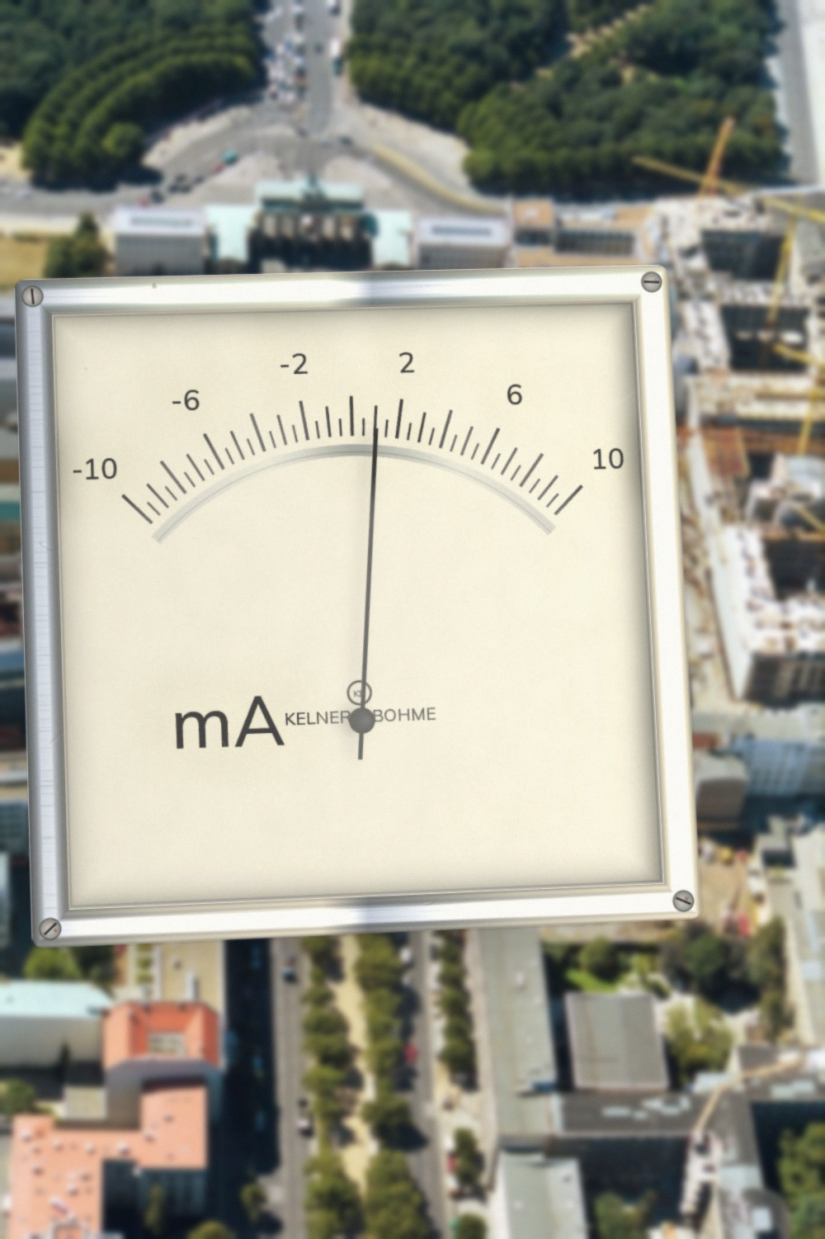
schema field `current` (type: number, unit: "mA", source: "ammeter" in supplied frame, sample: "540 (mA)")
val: 1 (mA)
